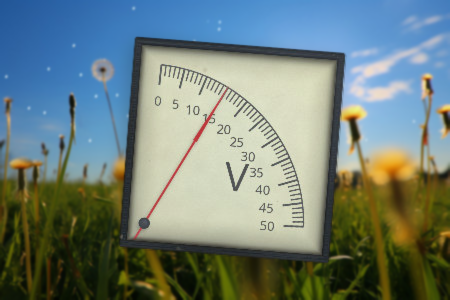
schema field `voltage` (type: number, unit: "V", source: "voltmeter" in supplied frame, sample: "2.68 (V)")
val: 15 (V)
